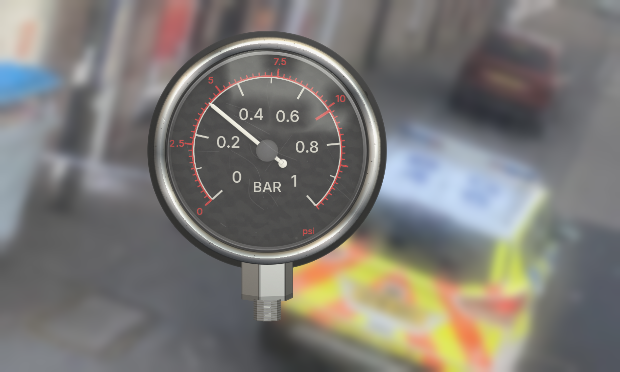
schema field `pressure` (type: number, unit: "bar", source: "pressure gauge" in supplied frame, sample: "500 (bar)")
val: 0.3 (bar)
